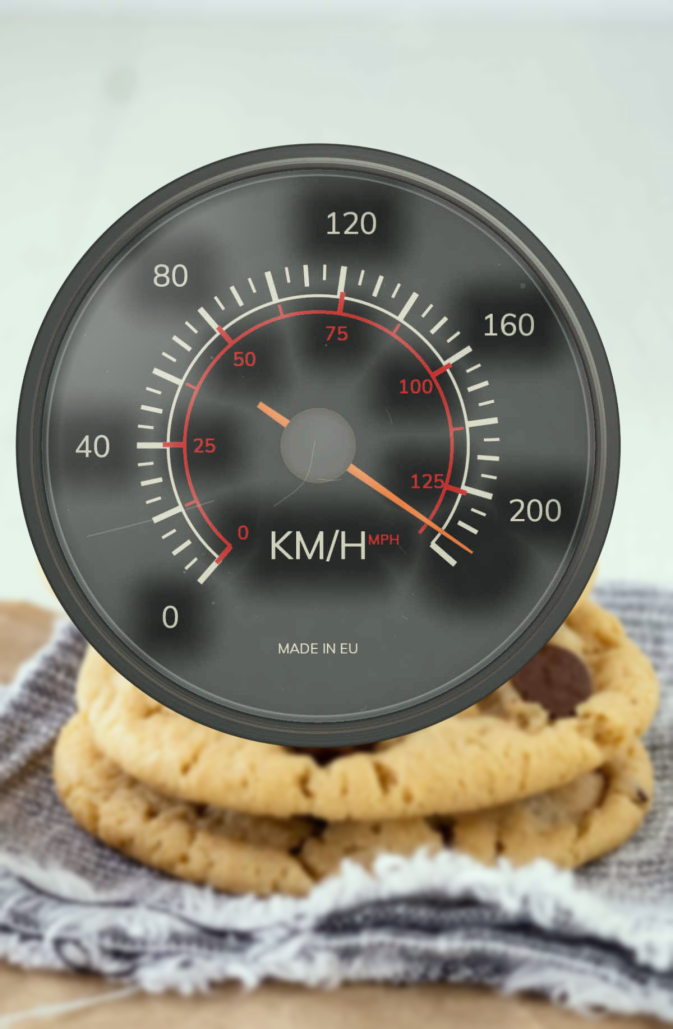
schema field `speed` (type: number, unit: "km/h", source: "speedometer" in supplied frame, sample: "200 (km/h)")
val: 215 (km/h)
